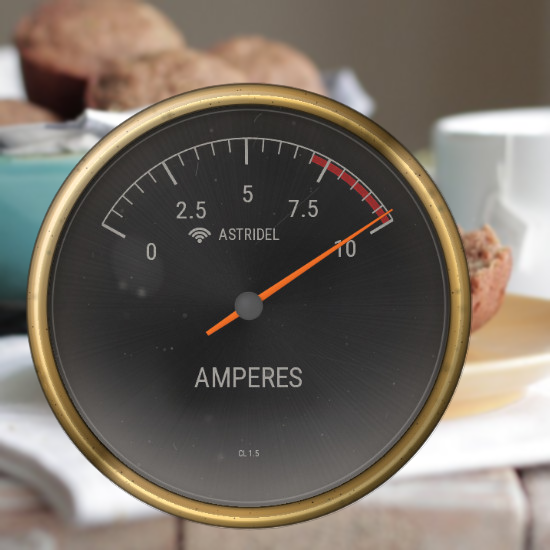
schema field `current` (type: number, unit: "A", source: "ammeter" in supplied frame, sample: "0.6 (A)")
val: 9.75 (A)
